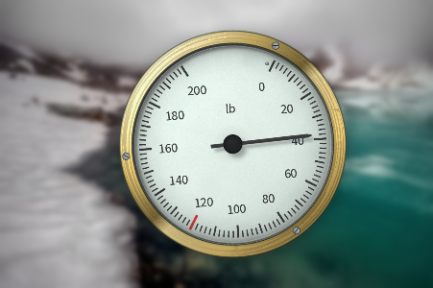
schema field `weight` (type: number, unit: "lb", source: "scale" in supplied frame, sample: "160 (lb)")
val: 38 (lb)
